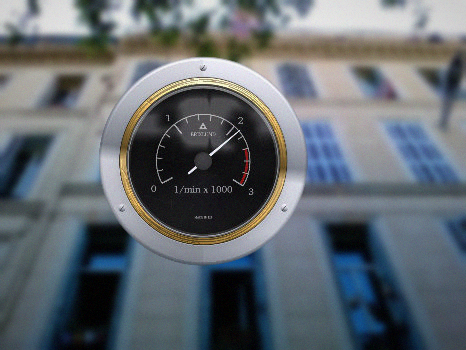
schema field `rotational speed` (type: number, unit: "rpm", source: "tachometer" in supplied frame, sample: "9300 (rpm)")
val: 2100 (rpm)
